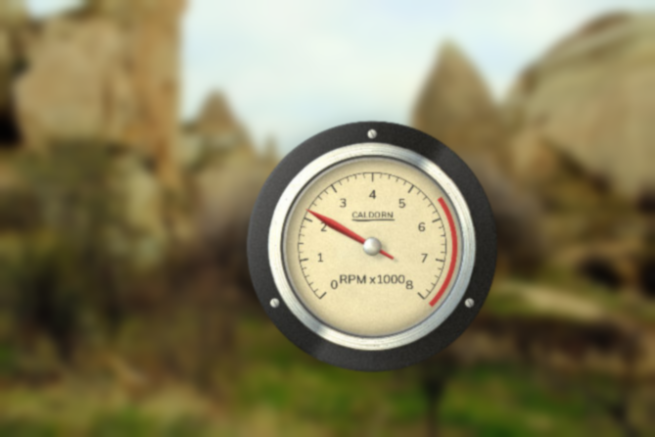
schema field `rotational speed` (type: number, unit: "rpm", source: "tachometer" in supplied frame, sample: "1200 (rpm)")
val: 2200 (rpm)
